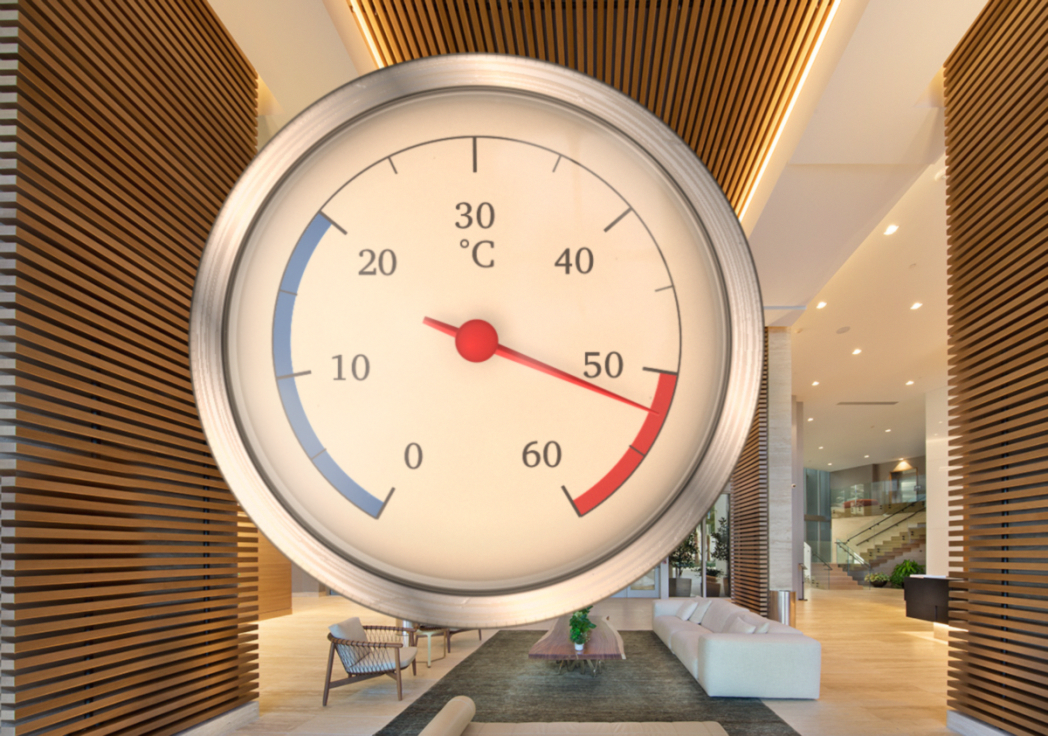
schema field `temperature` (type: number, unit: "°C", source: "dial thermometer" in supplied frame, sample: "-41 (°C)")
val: 52.5 (°C)
